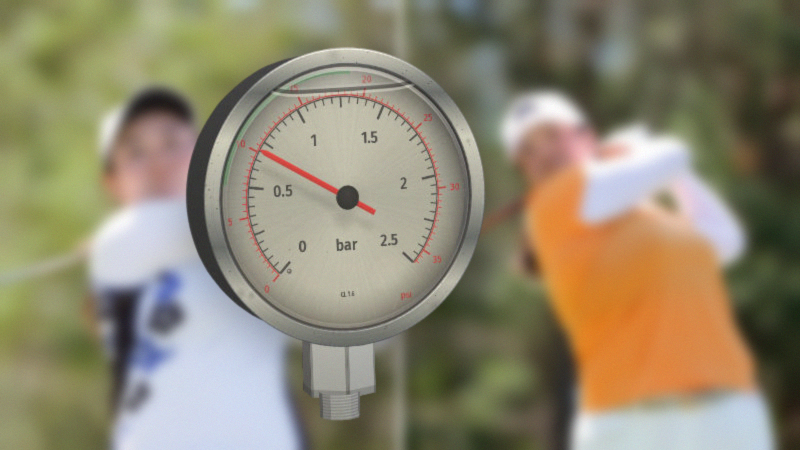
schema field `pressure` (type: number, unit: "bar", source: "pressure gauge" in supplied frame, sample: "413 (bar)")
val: 0.7 (bar)
